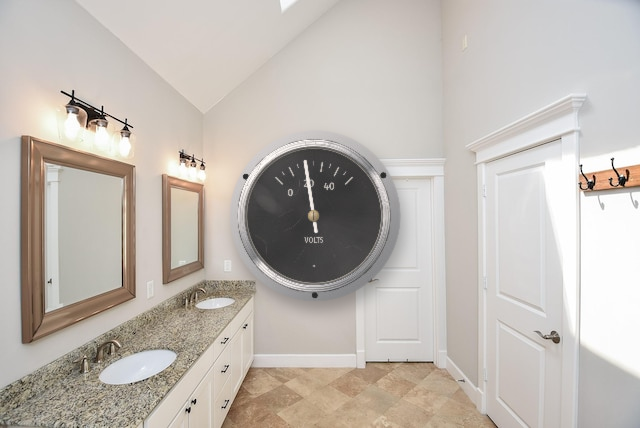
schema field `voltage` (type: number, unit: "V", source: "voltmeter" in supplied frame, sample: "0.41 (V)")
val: 20 (V)
